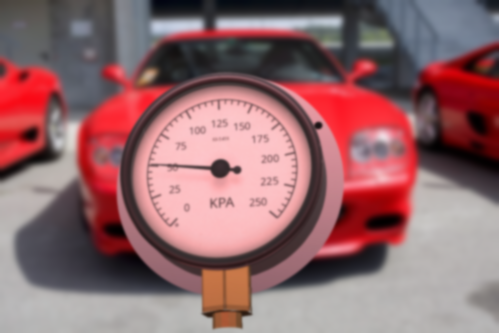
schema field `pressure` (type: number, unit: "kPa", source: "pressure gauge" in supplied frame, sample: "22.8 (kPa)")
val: 50 (kPa)
